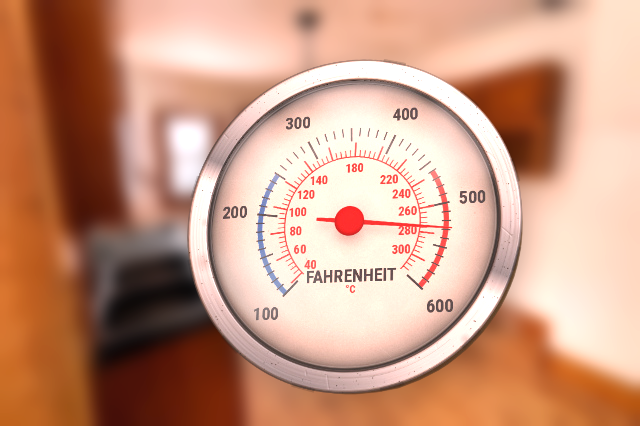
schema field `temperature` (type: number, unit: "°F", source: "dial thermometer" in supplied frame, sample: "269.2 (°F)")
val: 530 (°F)
